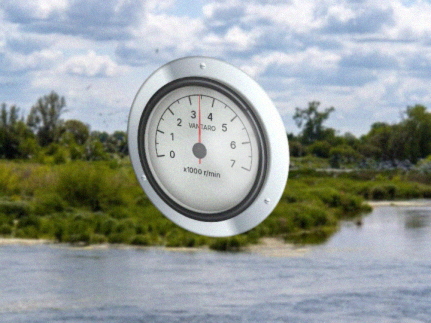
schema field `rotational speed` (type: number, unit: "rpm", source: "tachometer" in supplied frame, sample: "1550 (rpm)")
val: 3500 (rpm)
